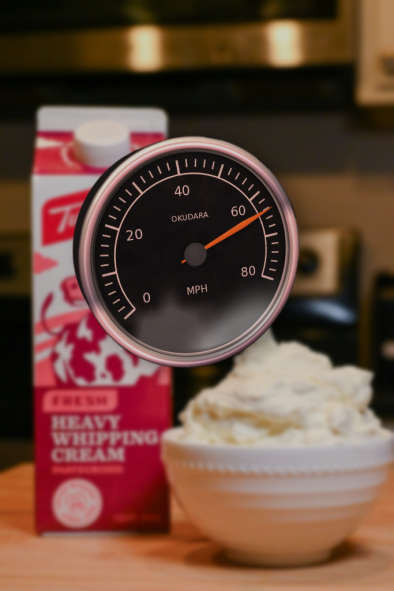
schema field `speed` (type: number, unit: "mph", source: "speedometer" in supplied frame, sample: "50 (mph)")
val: 64 (mph)
